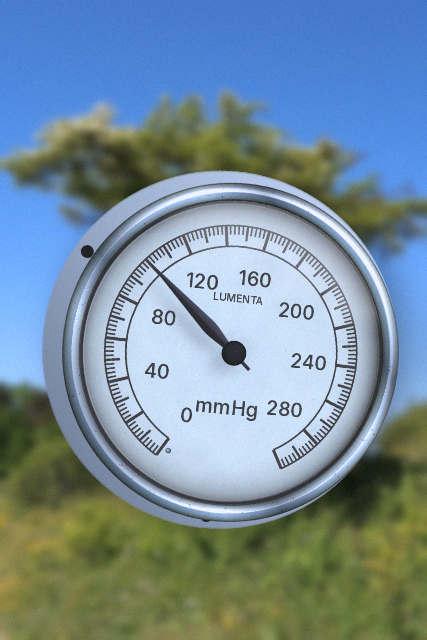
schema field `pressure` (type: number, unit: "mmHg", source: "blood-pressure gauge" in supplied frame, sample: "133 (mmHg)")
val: 100 (mmHg)
